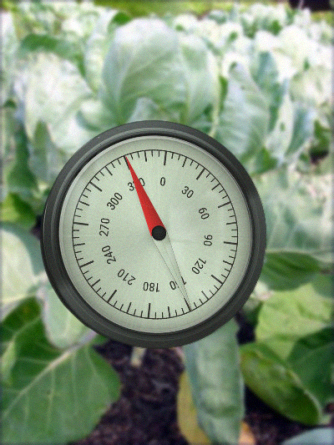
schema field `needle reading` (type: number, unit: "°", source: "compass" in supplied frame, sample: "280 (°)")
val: 330 (°)
